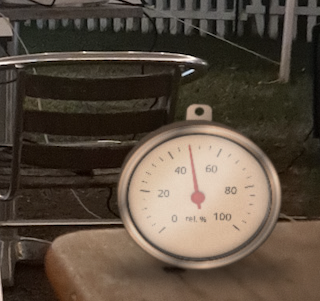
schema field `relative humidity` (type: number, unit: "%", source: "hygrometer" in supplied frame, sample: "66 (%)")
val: 48 (%)
